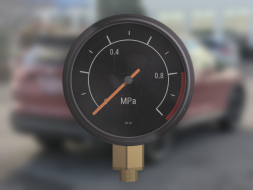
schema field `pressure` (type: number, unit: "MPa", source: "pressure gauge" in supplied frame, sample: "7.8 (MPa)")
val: 0 (MPa)
